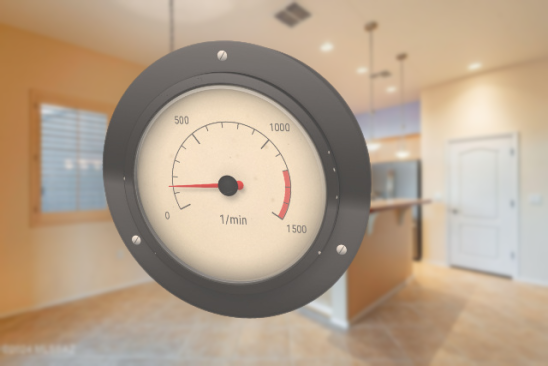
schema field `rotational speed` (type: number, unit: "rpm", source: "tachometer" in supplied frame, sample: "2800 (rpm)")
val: 150 (rpm)
